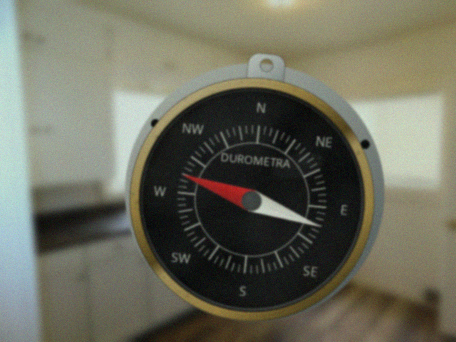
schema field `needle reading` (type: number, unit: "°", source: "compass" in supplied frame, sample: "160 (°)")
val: 285 (°)
